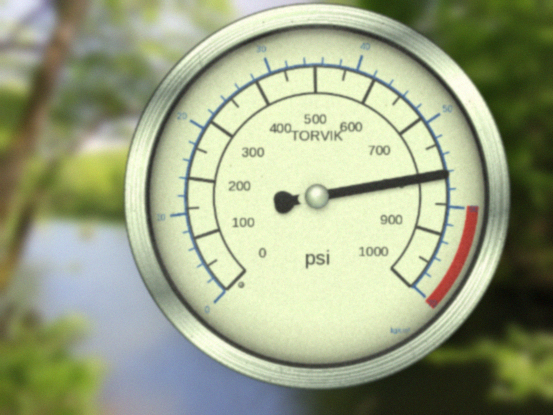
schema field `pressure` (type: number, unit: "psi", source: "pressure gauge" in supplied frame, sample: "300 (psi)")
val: 800 (psi)
